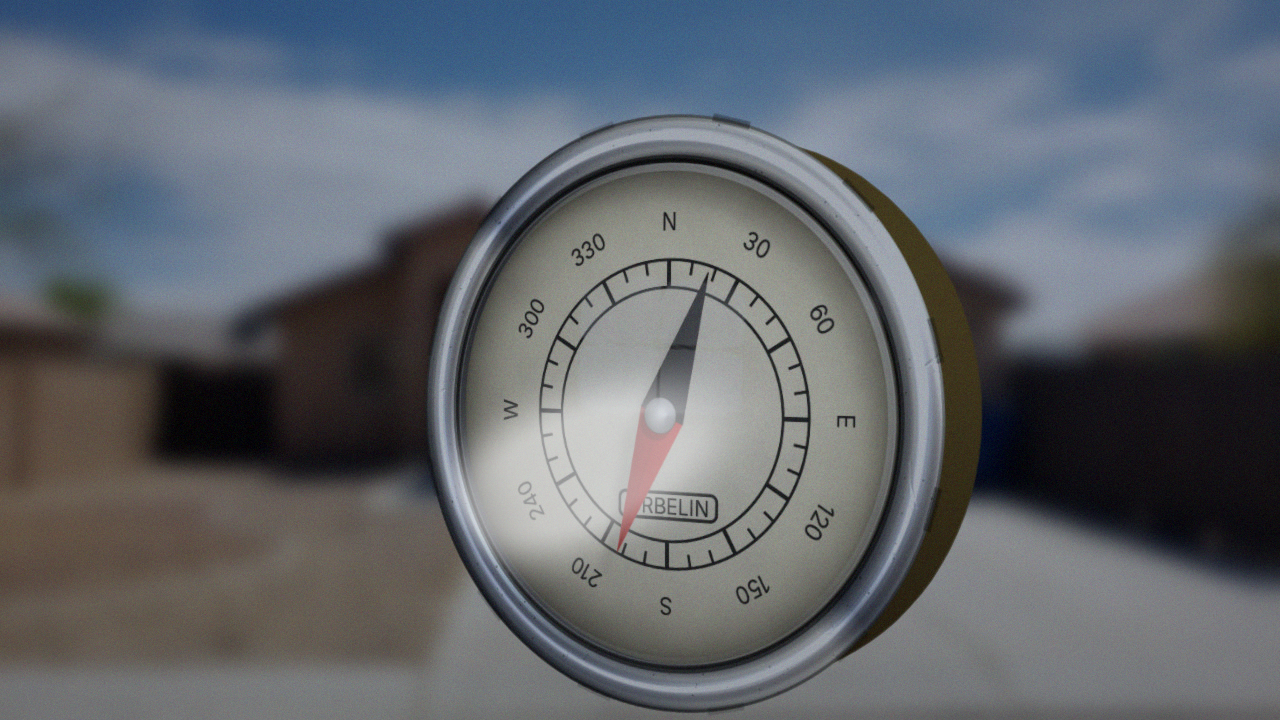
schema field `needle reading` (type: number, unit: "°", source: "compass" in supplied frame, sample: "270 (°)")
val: 200 (°)
